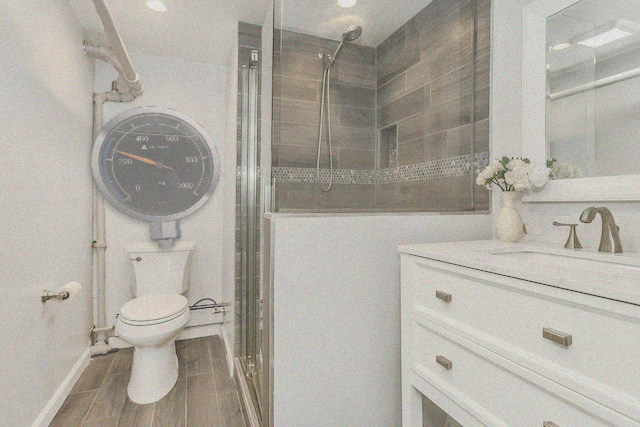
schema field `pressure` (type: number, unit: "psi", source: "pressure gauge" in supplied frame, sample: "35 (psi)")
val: 250 (psi)
